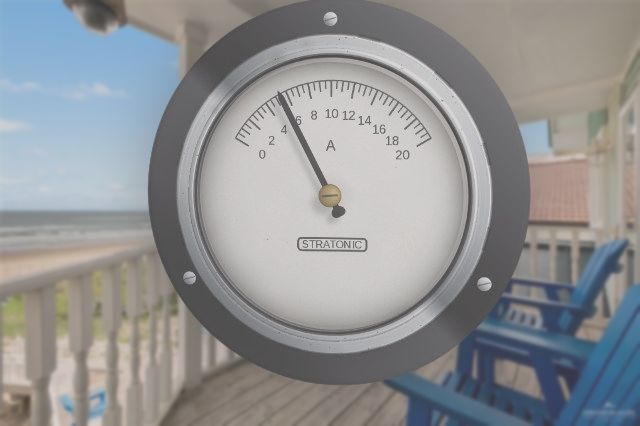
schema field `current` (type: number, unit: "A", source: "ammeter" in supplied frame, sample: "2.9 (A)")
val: 5.5 (A)
